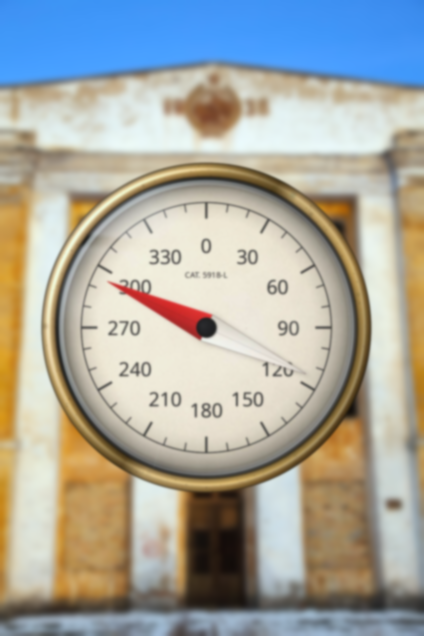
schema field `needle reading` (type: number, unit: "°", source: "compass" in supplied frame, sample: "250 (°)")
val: 295 (°)
